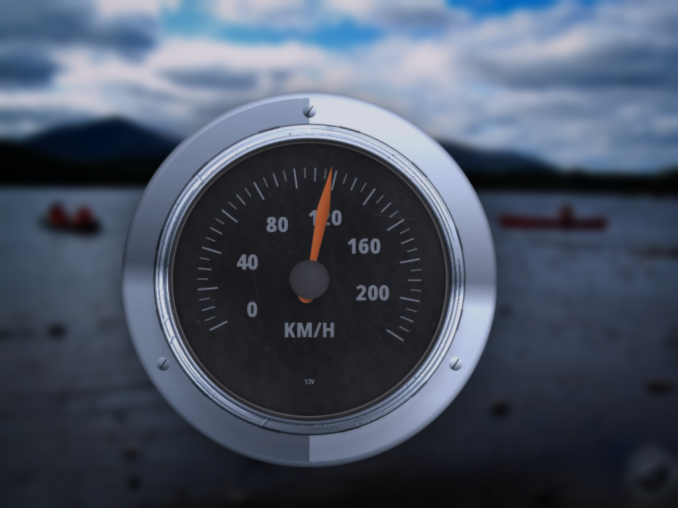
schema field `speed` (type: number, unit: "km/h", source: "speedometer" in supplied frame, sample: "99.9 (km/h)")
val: 117.5 (km/h)
